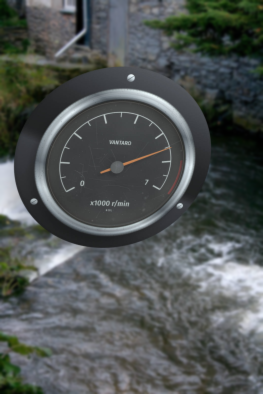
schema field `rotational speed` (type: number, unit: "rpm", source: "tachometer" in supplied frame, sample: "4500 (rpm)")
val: 5500 (rpm)
